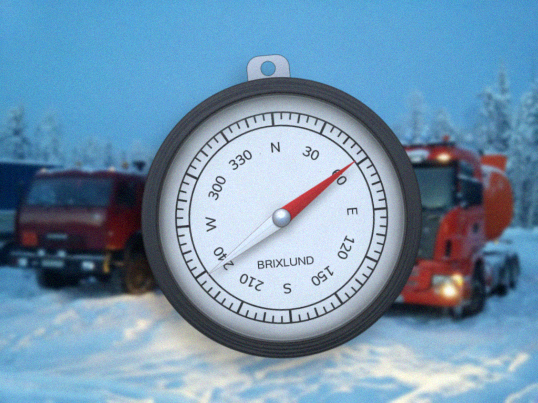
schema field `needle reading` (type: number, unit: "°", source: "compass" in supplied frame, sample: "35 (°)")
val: 57.5 (°)
